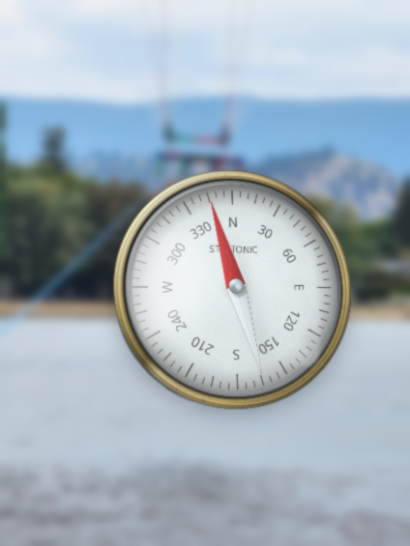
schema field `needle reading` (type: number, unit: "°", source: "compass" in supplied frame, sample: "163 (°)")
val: 345 (°)
